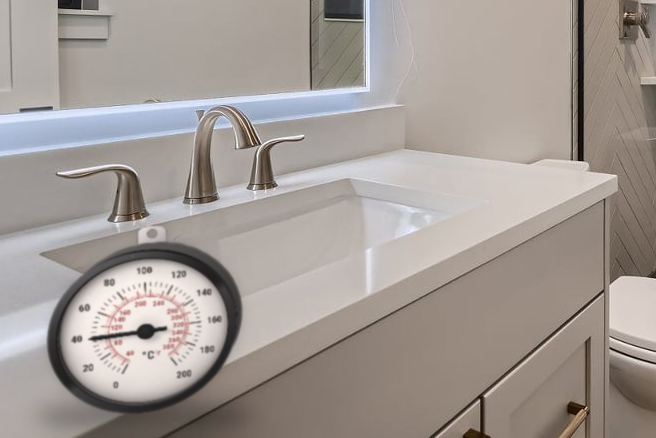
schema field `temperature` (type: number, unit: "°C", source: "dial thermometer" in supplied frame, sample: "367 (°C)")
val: 40 (°C)
